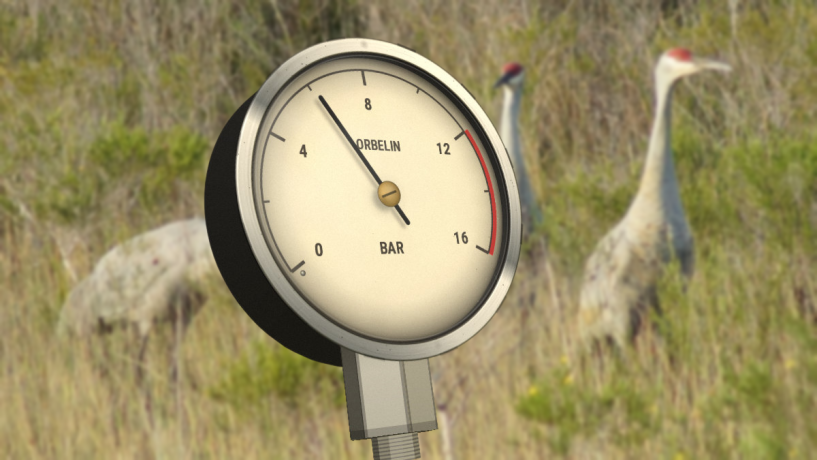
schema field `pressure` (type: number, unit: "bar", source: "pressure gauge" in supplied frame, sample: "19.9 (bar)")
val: 6 (bar)
